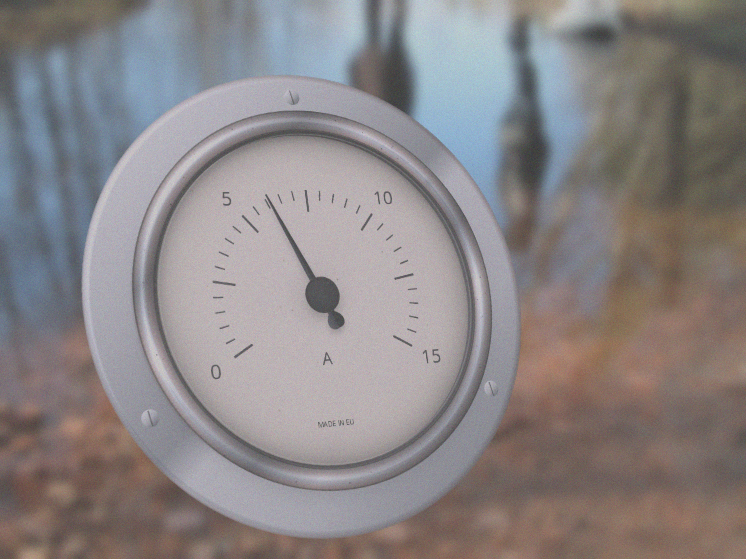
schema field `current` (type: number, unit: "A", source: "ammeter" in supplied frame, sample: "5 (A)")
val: 6 (A)
